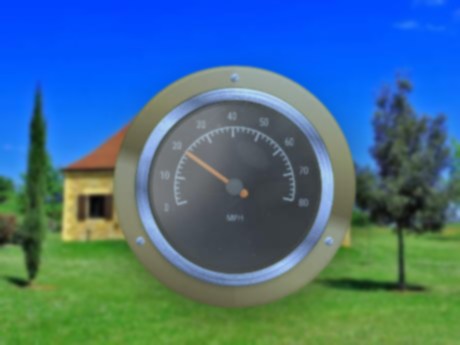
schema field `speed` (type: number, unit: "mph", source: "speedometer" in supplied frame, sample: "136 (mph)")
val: 20 (mph)
